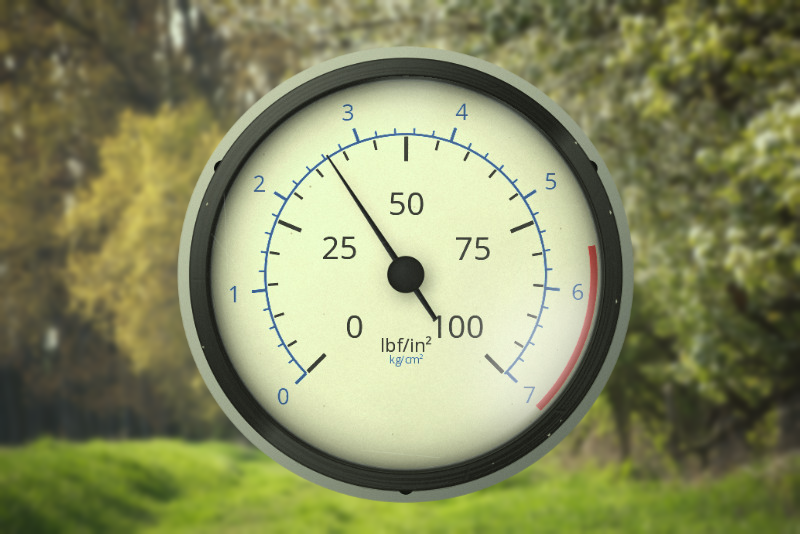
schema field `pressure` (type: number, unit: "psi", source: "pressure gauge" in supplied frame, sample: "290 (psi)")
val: 37.5 (psi)
